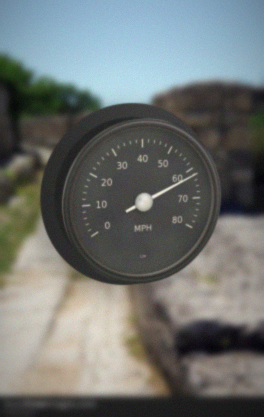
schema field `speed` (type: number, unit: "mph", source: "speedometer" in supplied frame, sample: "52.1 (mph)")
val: 62 (mph)
